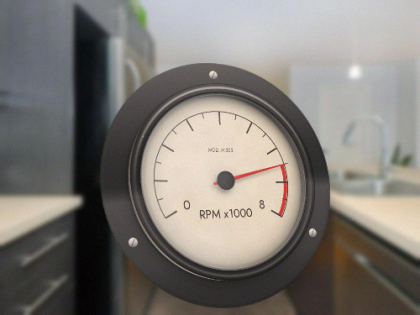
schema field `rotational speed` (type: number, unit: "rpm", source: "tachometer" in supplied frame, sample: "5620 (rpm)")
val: 6500 (rpm)
